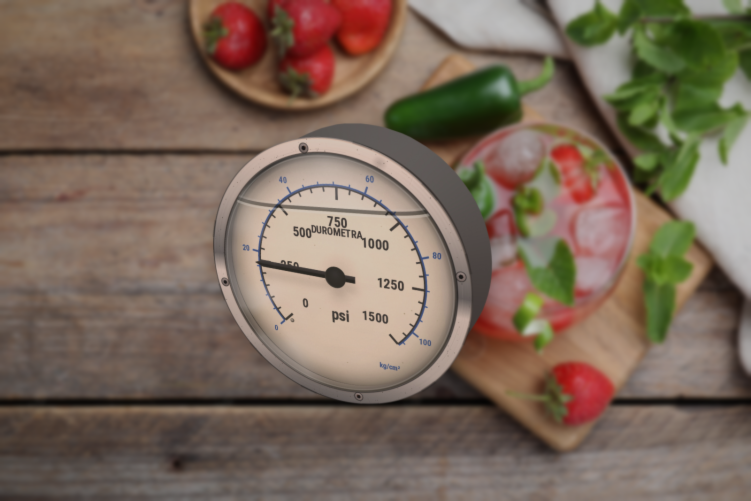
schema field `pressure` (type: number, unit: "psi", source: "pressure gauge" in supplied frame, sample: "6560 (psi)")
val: 250 (psi)
